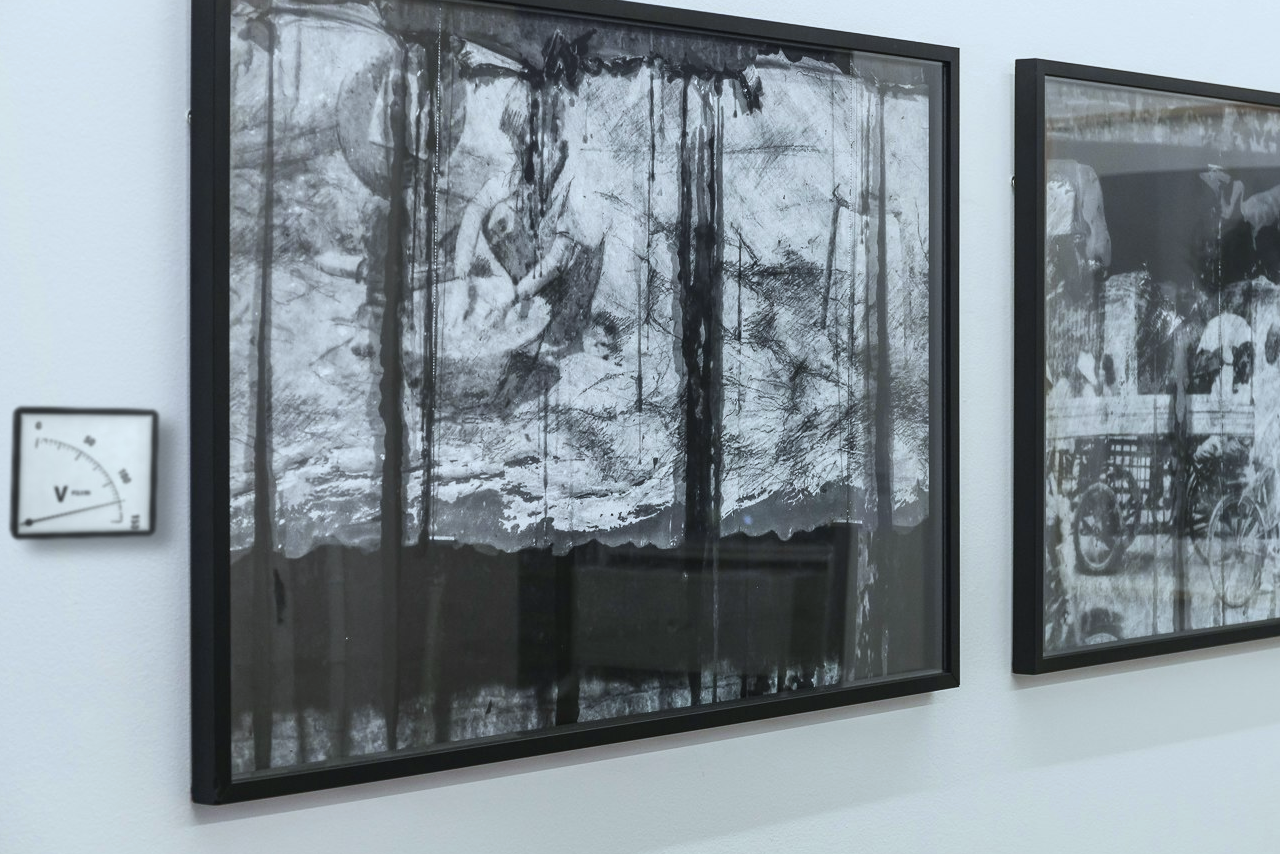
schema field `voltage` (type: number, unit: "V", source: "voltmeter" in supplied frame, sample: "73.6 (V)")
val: 125 (V)
